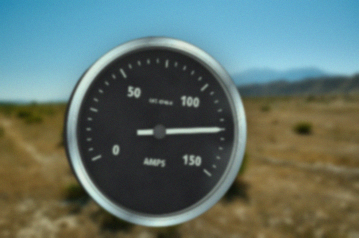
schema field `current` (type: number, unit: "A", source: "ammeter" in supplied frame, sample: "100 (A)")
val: 125 (A)
